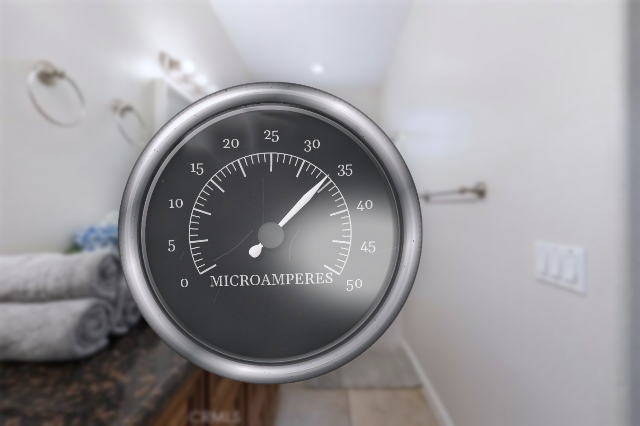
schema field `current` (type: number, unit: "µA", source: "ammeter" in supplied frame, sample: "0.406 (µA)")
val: 34 (µA)
